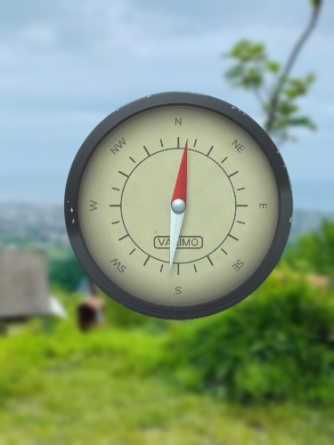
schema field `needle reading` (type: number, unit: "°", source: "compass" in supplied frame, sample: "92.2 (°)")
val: 7.5 (°)
